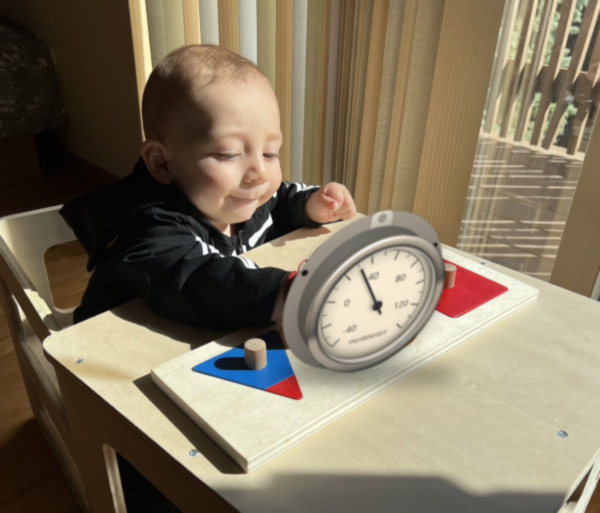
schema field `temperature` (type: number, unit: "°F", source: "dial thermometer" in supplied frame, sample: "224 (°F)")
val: 30 (°F)
